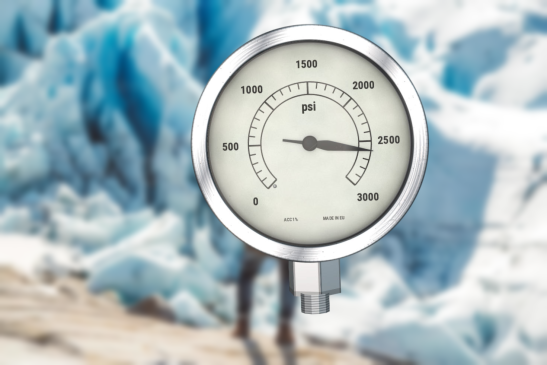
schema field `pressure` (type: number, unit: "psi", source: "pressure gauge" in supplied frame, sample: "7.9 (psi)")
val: 2600 (psi)
